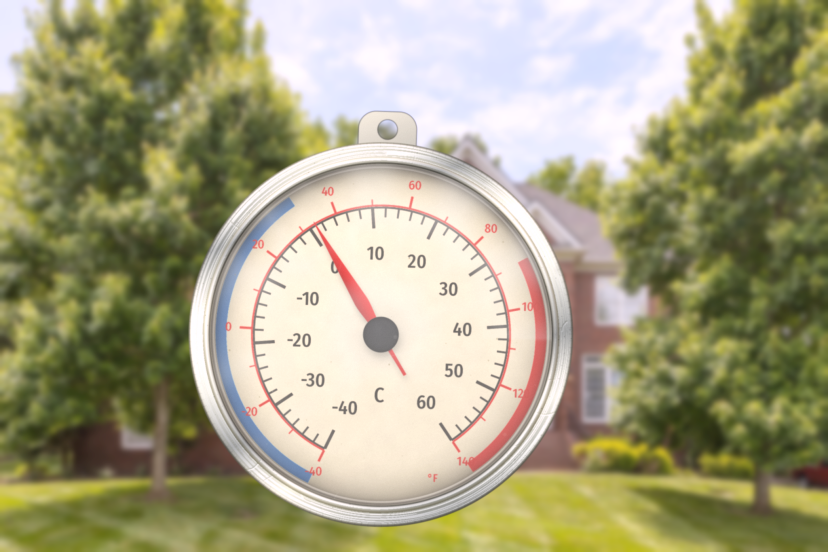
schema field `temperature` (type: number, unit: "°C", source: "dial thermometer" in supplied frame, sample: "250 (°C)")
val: 1 (°C)
